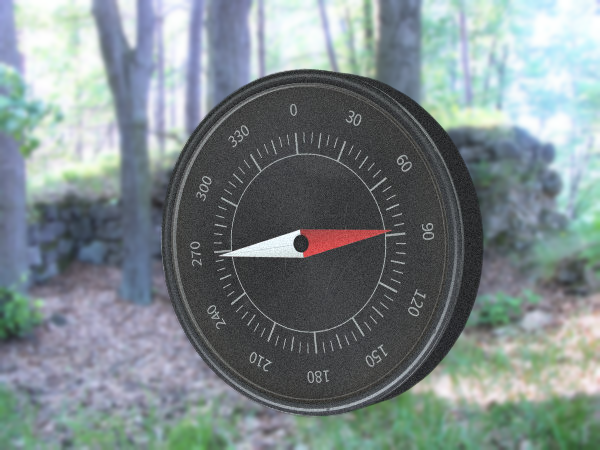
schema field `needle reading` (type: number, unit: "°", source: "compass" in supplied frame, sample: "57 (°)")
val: 87.5 (°)
